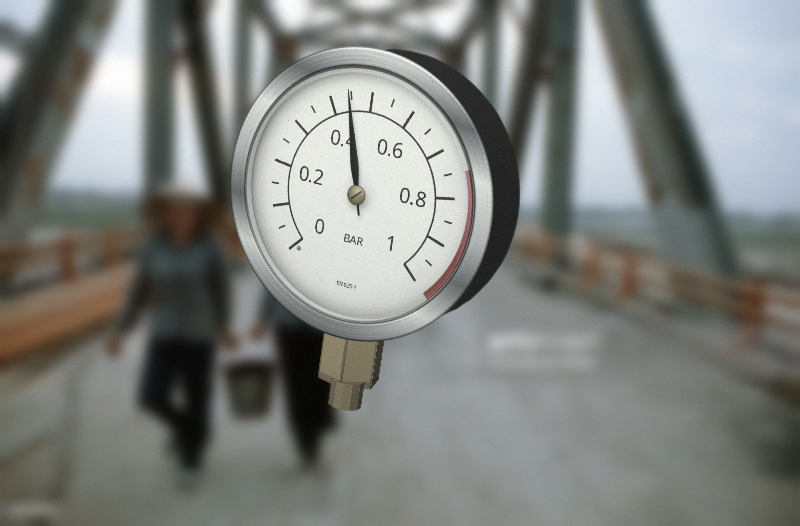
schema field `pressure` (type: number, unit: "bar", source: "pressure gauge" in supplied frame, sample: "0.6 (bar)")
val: 0.45 (bar)
